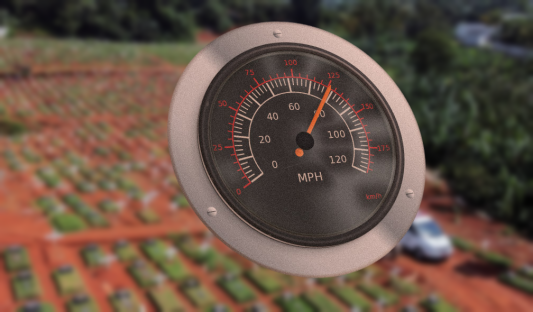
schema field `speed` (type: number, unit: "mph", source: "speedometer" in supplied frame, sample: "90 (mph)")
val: 78 (mph)
